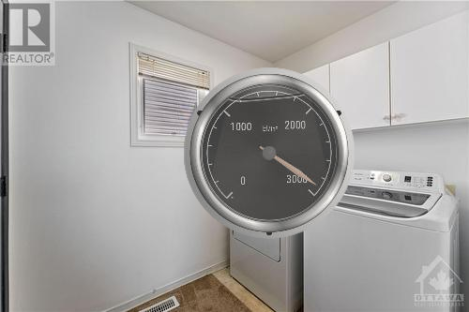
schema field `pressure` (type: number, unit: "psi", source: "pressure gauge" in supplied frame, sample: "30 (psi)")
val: 2900 (psi)
